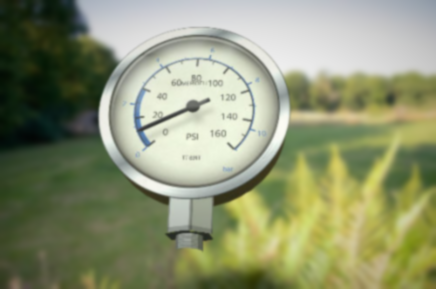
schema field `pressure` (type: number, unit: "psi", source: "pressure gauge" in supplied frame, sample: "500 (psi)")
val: 10 (psi)
